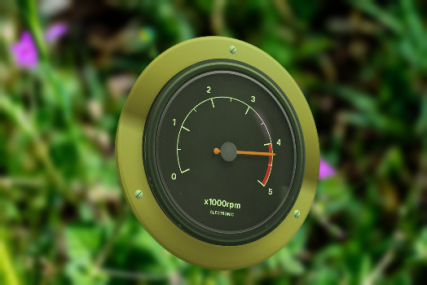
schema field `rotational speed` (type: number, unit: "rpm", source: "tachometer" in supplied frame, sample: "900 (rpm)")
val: 4250 (rpm)
